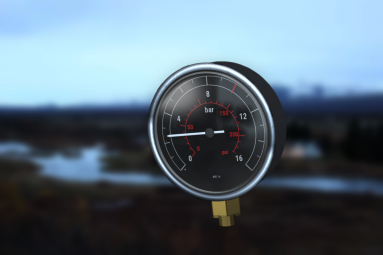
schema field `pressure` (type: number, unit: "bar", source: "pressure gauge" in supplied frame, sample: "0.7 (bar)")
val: 2.5 (bar)
